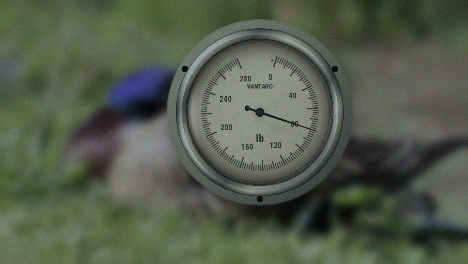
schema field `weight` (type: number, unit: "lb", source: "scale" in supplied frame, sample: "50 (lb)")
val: 80 (lb)
